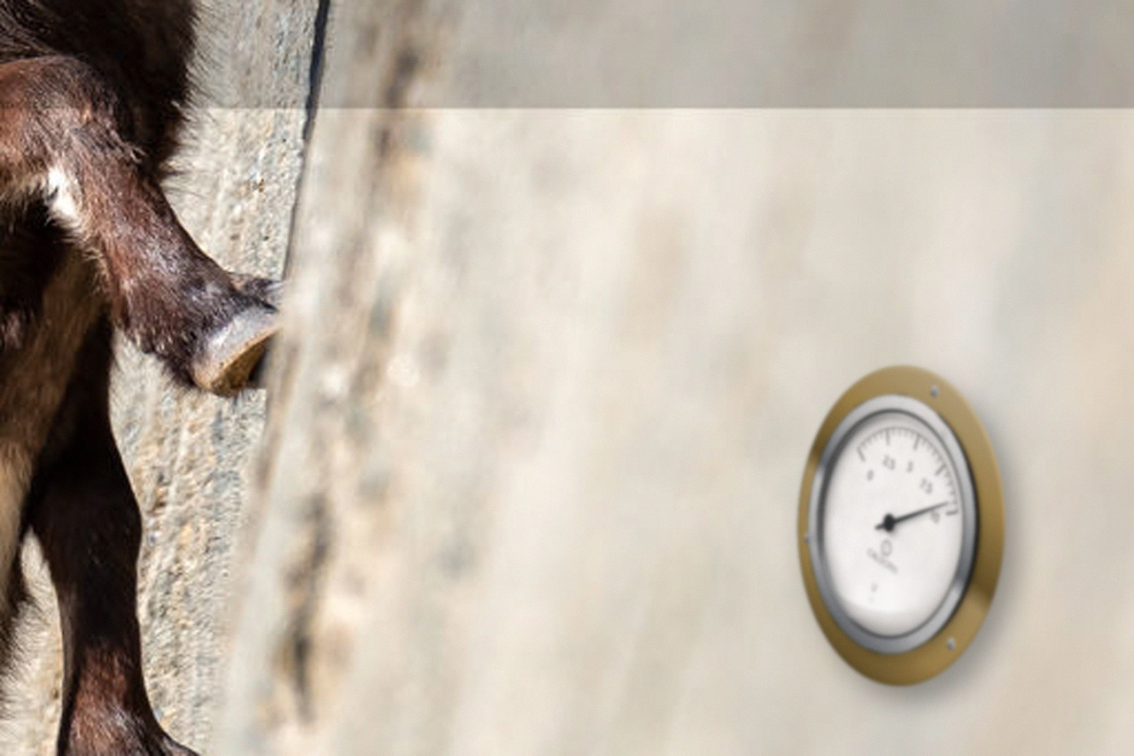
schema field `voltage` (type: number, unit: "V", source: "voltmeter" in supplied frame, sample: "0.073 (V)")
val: 9.5 (V)
